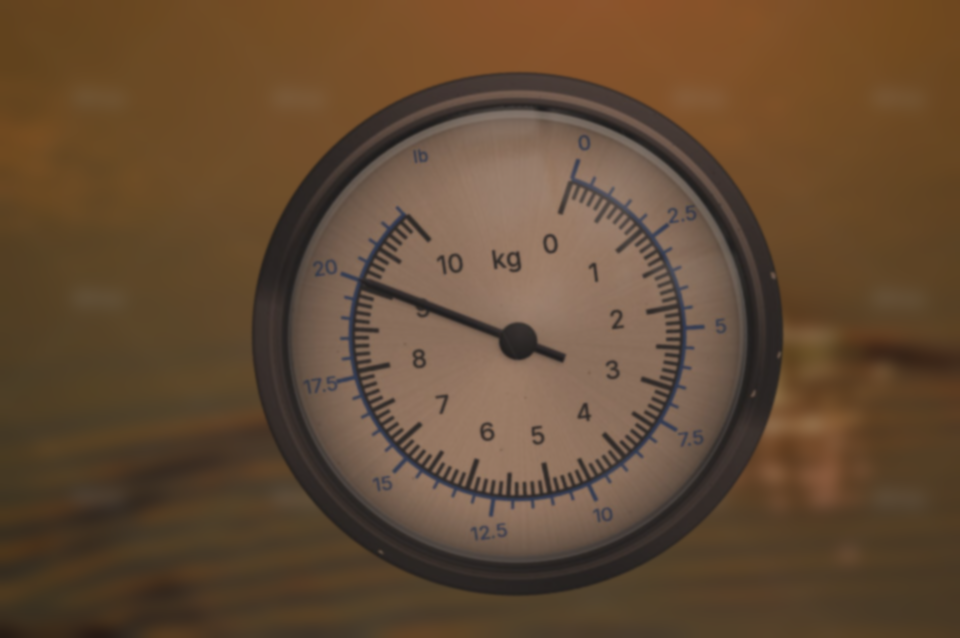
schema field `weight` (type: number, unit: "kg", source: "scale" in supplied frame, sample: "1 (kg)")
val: 9.1 (kg)
